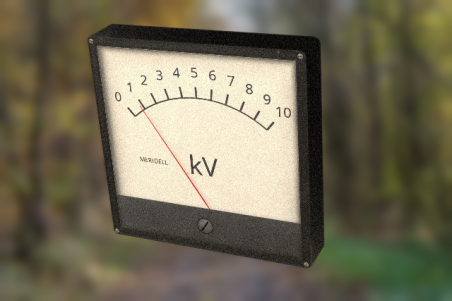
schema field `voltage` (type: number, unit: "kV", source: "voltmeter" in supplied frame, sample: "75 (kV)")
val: 1 (kV)
